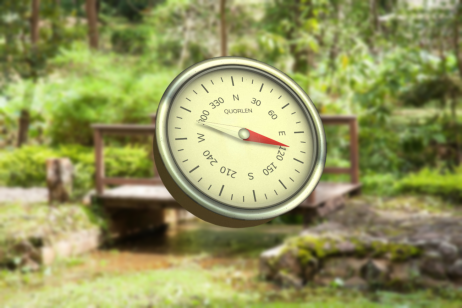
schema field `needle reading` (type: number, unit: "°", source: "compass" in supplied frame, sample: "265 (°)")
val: 110 (°)
